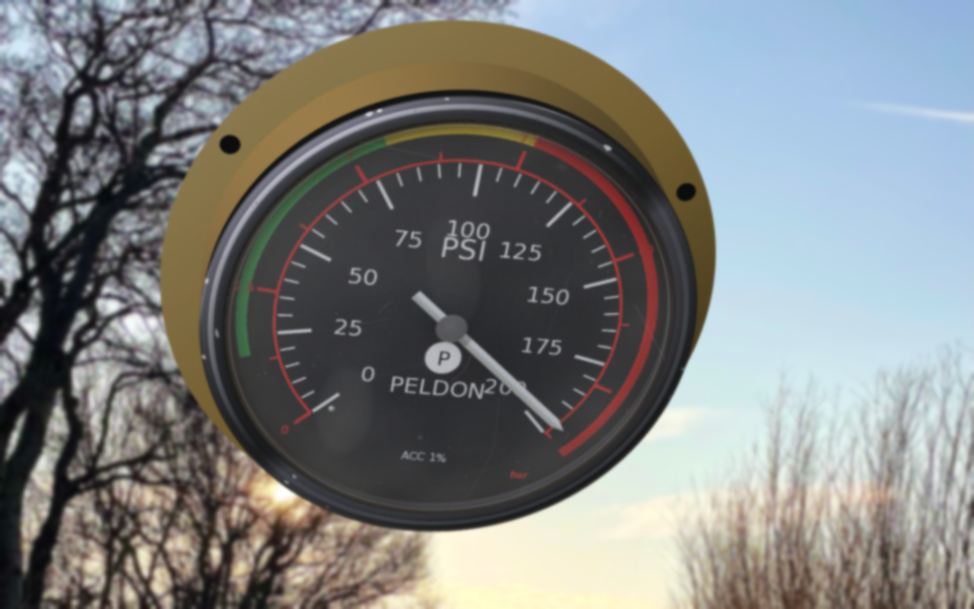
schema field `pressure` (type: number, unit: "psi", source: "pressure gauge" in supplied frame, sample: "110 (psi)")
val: 195 (psi)
